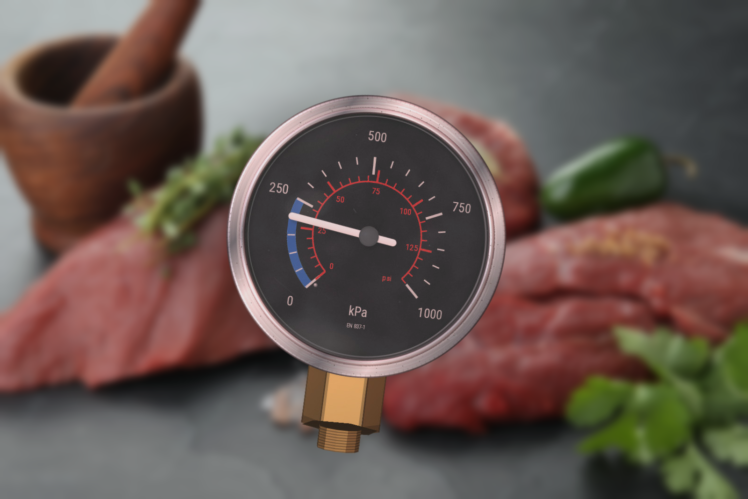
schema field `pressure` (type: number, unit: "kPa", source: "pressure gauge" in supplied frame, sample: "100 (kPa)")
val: 200 (kPa)
